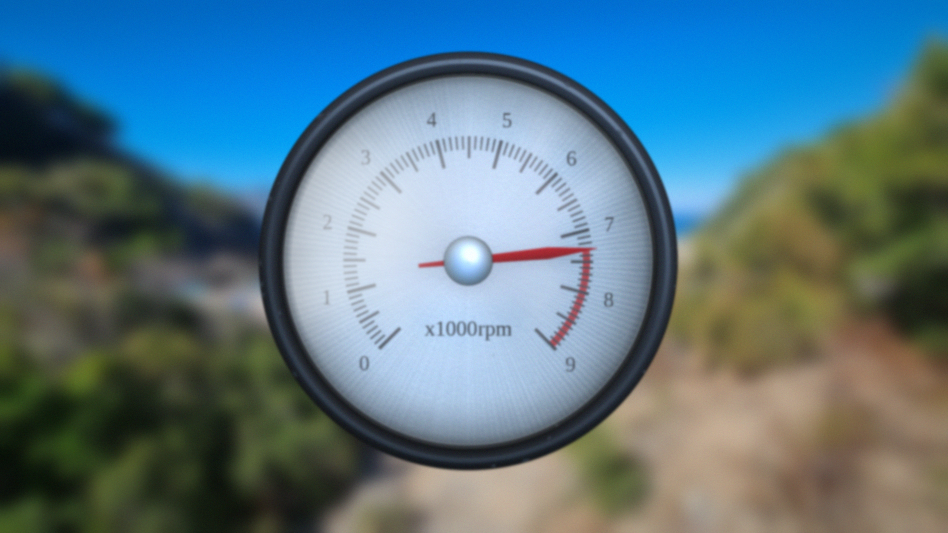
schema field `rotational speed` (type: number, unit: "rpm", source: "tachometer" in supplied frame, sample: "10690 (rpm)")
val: 7300 (rpm)
